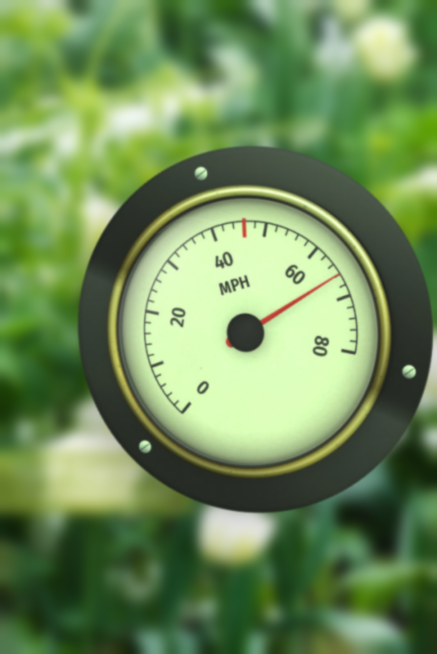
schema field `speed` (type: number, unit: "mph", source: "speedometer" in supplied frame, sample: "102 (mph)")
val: 66 (mph)
